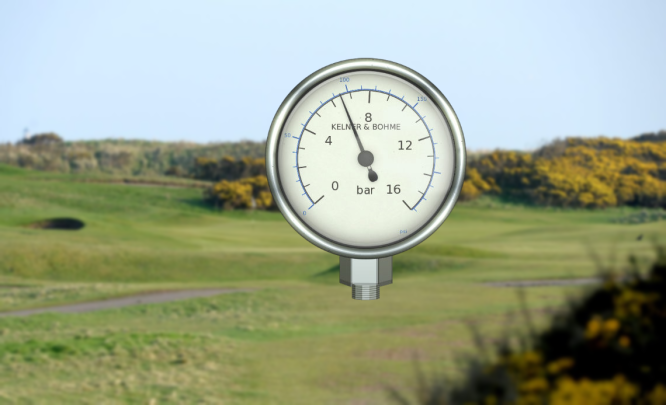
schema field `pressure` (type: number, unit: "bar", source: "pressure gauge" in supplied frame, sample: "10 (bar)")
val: 6.5 (bar)
